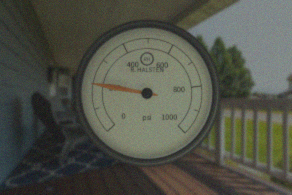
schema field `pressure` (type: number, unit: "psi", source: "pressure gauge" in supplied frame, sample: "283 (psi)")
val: 200 (psi)
